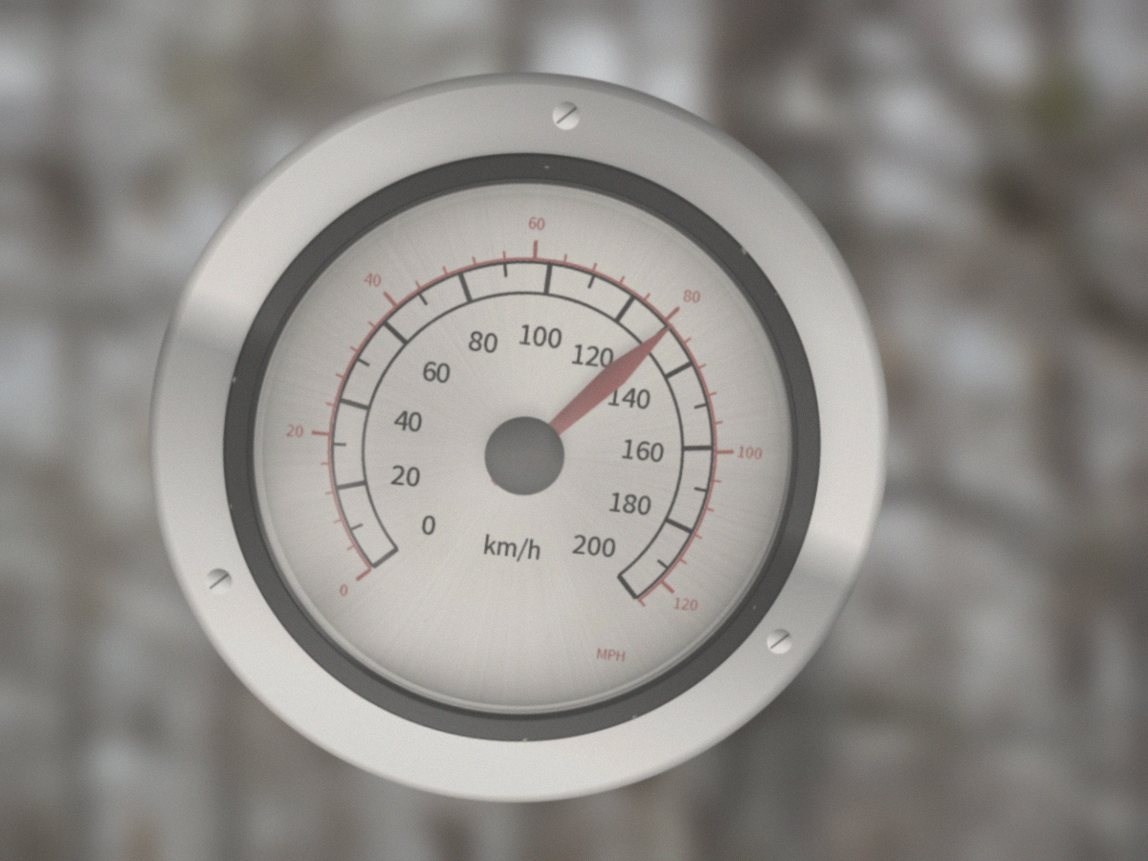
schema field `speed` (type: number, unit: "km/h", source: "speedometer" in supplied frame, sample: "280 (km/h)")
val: 130 (km/h)
